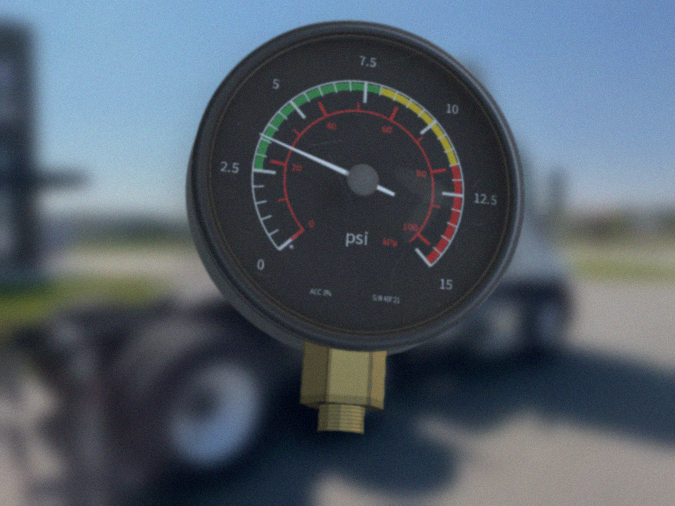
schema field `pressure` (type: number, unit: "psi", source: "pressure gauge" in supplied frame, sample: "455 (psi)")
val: 3.5 (psi)
